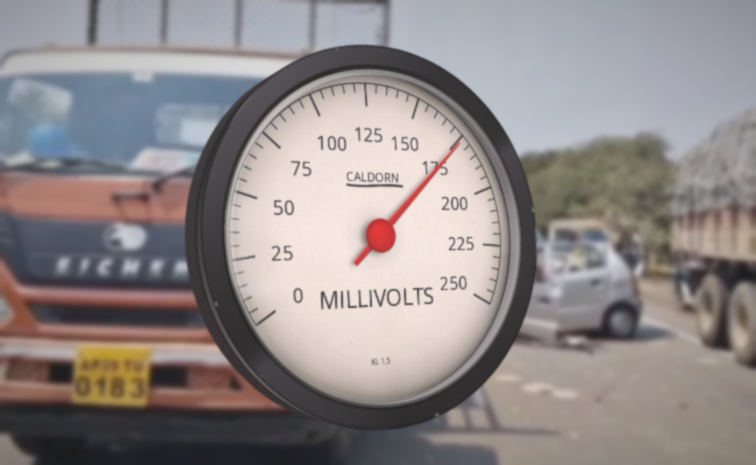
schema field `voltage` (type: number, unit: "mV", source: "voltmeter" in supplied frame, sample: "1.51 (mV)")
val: 175 (mV)
